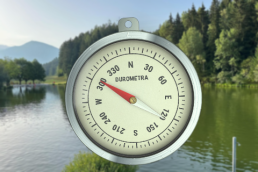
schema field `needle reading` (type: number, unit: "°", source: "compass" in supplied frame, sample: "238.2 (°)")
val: 305 (°)
